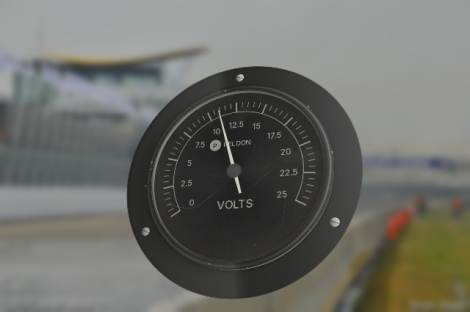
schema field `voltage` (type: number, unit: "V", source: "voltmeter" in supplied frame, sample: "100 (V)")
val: 11 (V)
